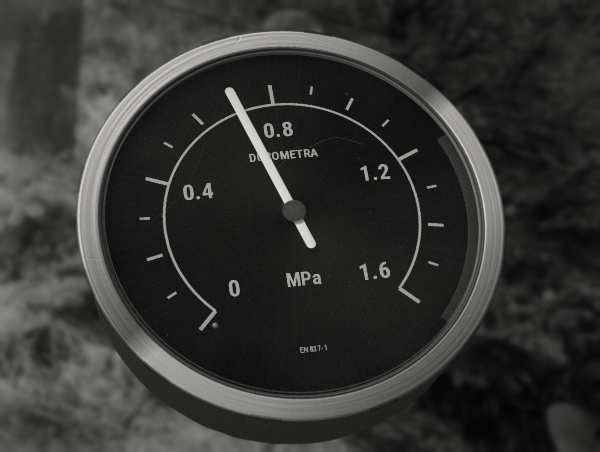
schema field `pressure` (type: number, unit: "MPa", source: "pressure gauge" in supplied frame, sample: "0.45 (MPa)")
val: 0.7 (MPa)
